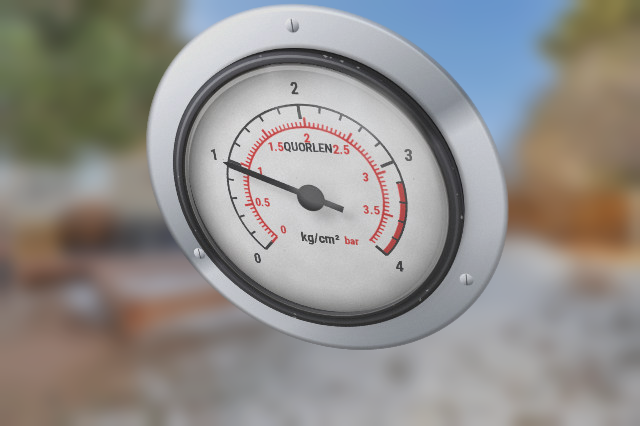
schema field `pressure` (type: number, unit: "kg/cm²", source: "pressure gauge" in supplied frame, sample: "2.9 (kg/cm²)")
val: 1 (kg/cm²)
